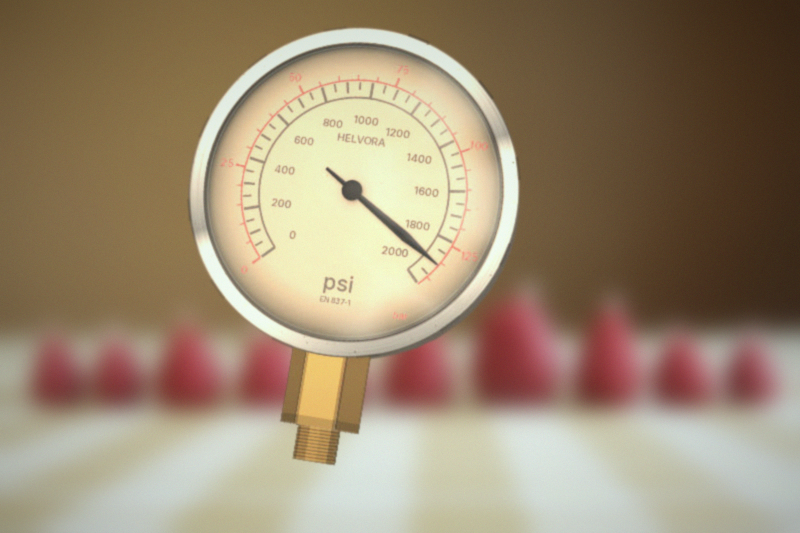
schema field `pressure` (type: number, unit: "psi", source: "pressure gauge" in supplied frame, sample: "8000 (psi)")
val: 1900 (psi)
